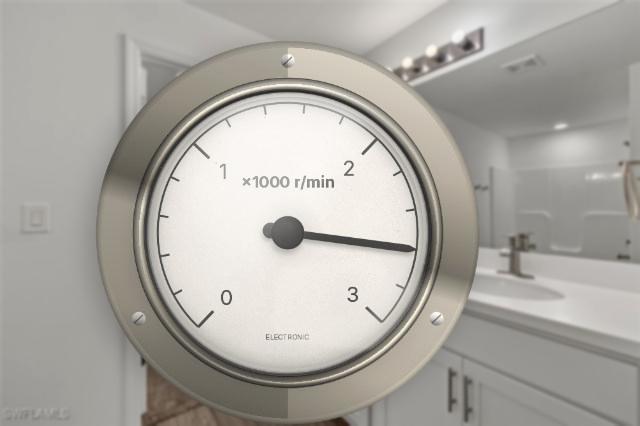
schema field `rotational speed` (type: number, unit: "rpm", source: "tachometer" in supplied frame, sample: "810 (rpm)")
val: 2600 (rpm)
